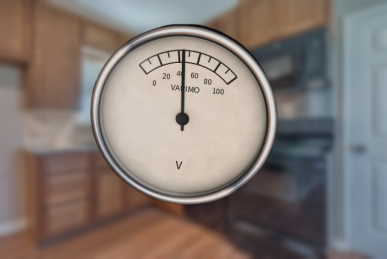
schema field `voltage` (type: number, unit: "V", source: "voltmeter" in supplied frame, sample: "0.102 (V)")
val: 45 (V)
